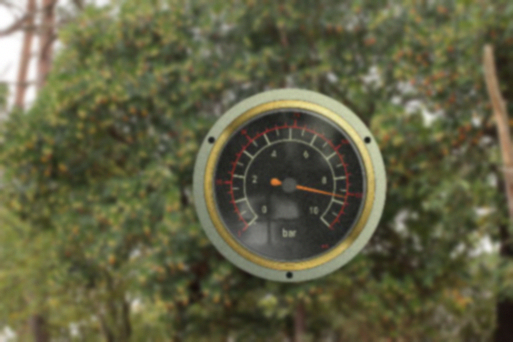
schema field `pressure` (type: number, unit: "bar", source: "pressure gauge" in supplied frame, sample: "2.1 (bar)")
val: 8.75 (bar)
